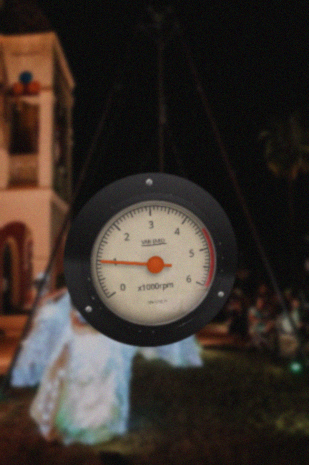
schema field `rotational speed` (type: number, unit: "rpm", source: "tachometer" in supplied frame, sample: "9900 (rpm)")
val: 1000 (rpm)
